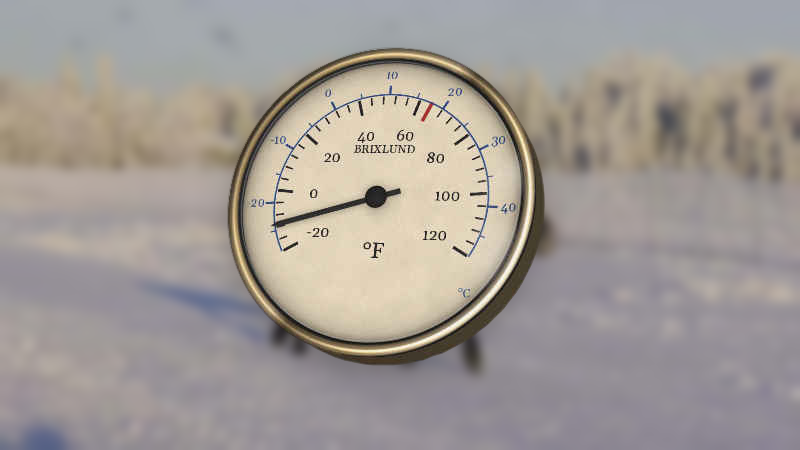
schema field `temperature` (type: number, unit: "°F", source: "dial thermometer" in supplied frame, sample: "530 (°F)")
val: -12 (°F)
